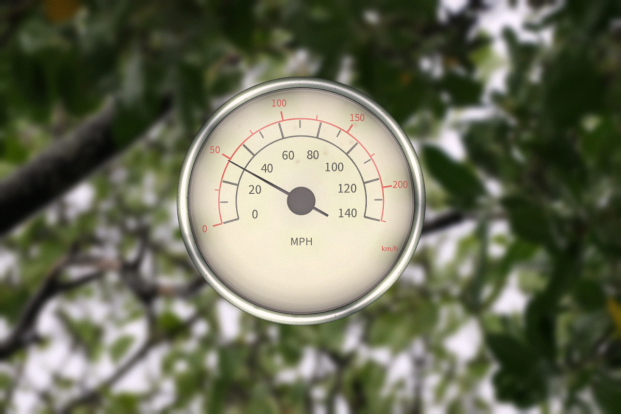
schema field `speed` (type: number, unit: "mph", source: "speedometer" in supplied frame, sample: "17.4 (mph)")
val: 30 (mph)
